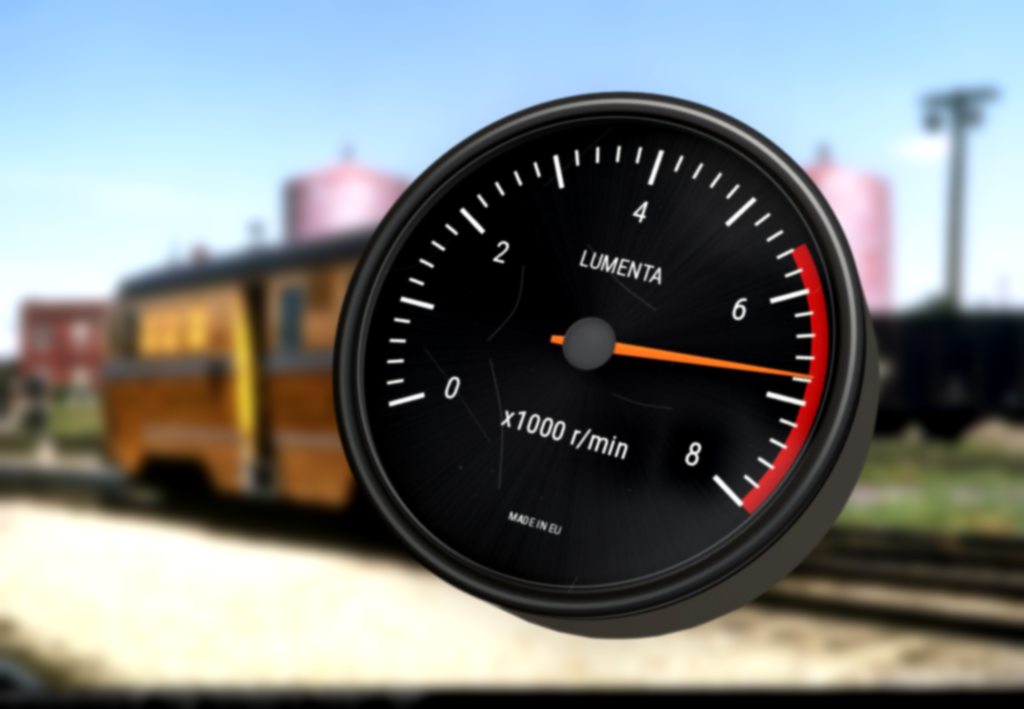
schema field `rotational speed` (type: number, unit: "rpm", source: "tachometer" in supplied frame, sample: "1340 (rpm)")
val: 6800 (rpm)
